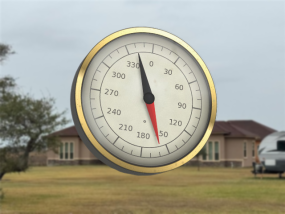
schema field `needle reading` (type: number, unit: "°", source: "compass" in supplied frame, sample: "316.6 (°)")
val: 160 (°)
